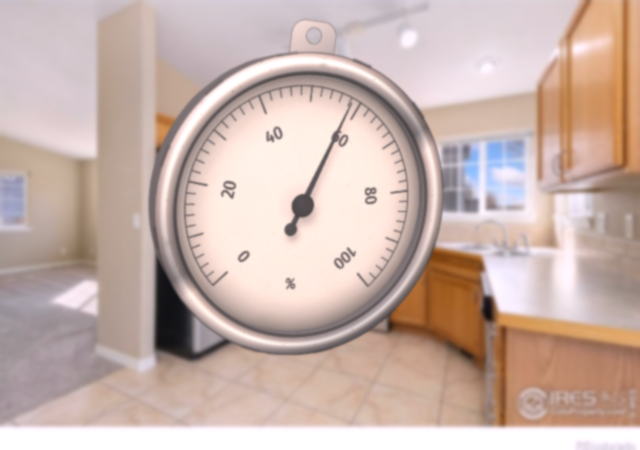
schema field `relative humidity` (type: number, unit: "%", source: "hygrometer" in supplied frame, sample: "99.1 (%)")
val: 58 (%)
